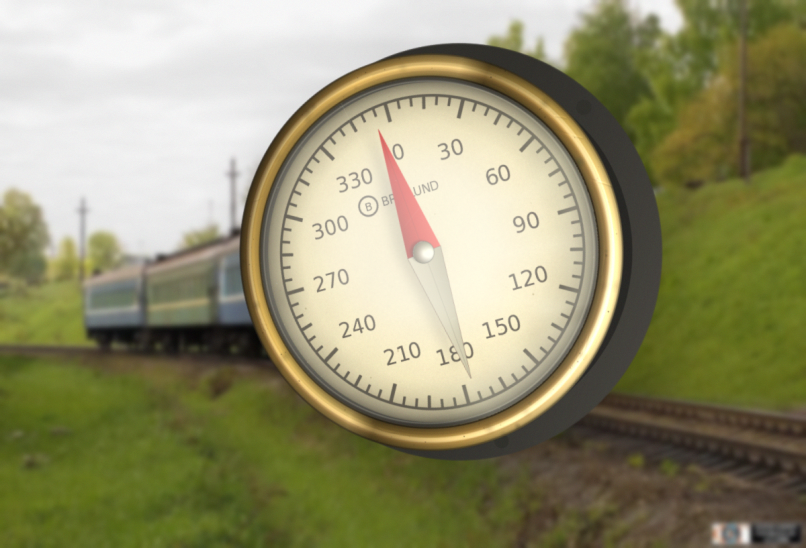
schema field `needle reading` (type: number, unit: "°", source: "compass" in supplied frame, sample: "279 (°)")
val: 355 (°)
